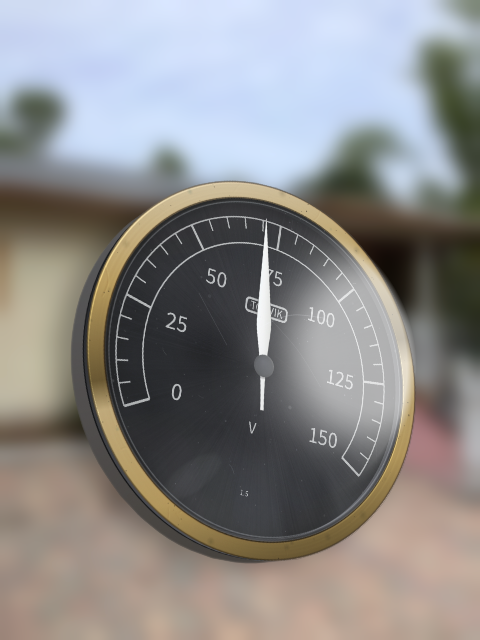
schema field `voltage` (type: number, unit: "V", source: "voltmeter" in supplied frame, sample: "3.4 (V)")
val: 70 (V)
